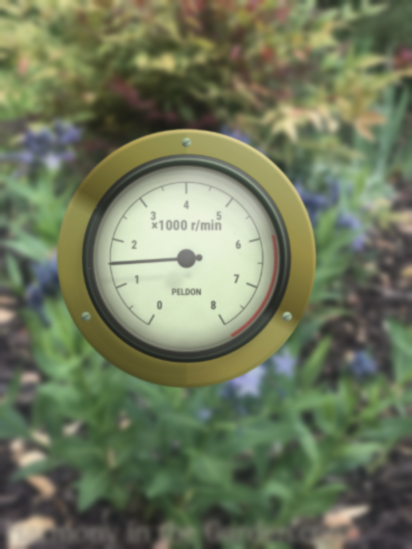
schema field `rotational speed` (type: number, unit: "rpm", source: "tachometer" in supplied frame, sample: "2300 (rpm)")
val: 1500 (rpm)
